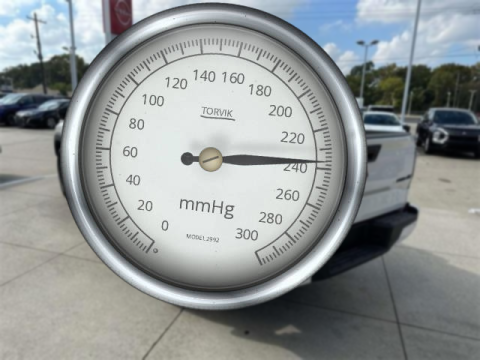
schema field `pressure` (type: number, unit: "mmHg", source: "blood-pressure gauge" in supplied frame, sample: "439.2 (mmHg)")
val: 236 (mmHg)
